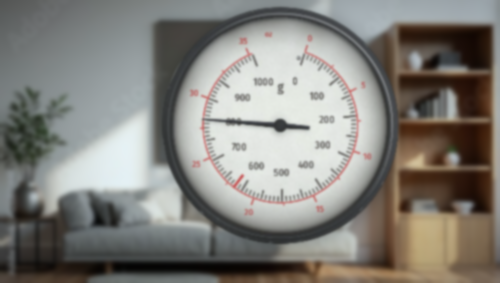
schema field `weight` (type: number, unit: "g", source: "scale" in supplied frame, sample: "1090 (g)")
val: 800 (g)
